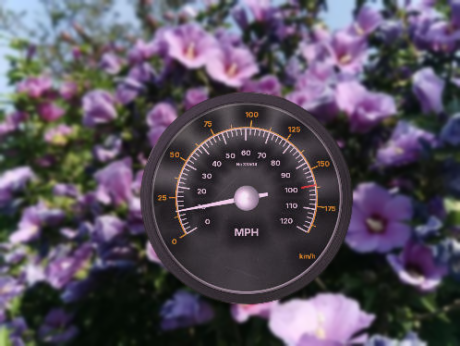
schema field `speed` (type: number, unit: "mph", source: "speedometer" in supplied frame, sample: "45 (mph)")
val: 10 (mph)
